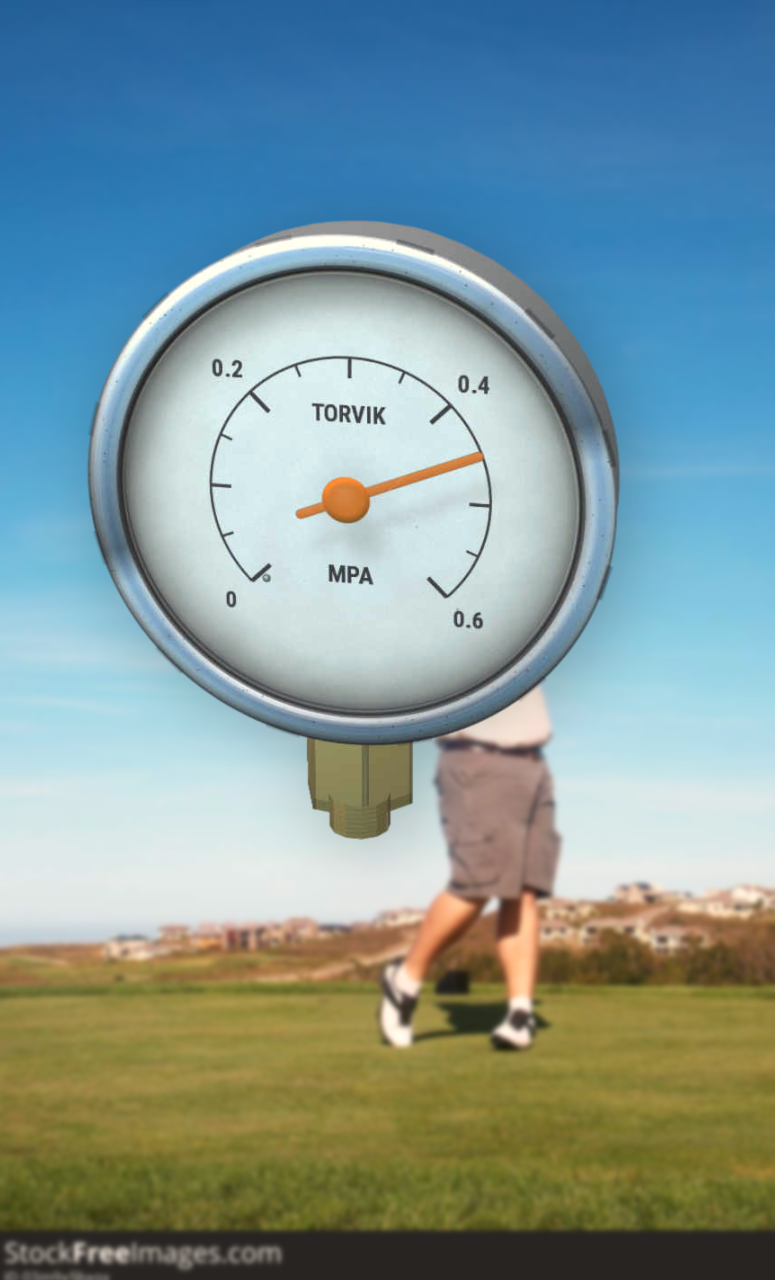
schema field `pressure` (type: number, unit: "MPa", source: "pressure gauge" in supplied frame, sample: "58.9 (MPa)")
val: 0.45 (MPa)
